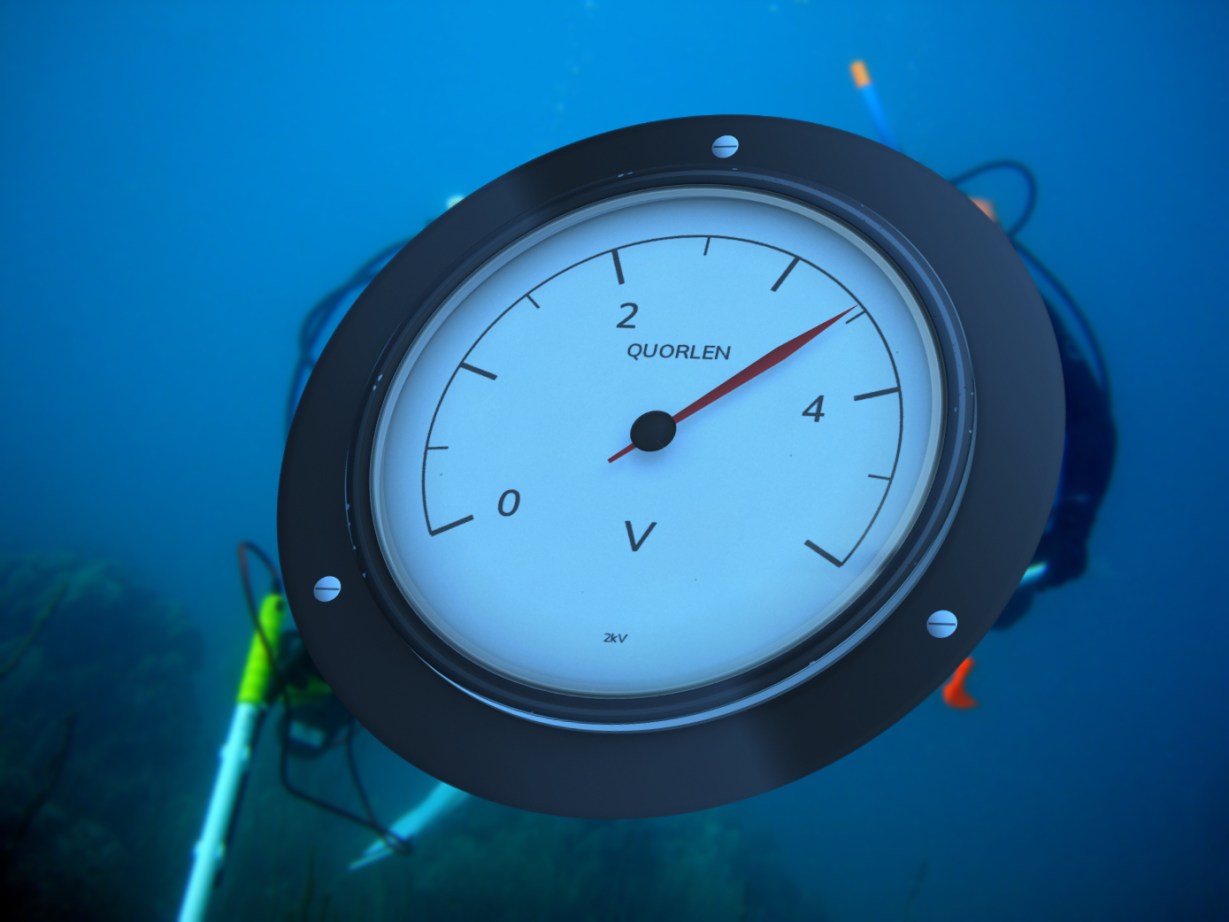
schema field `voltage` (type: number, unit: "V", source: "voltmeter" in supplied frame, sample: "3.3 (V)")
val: 3.5 (V)
